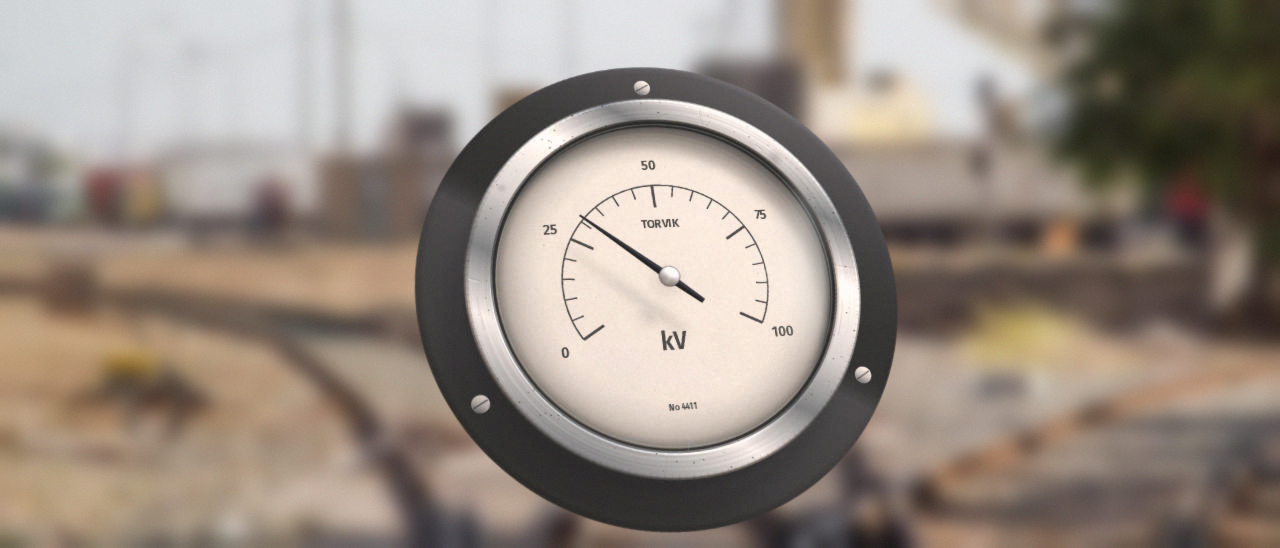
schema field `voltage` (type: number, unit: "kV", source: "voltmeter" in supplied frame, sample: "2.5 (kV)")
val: 30 (kV)
